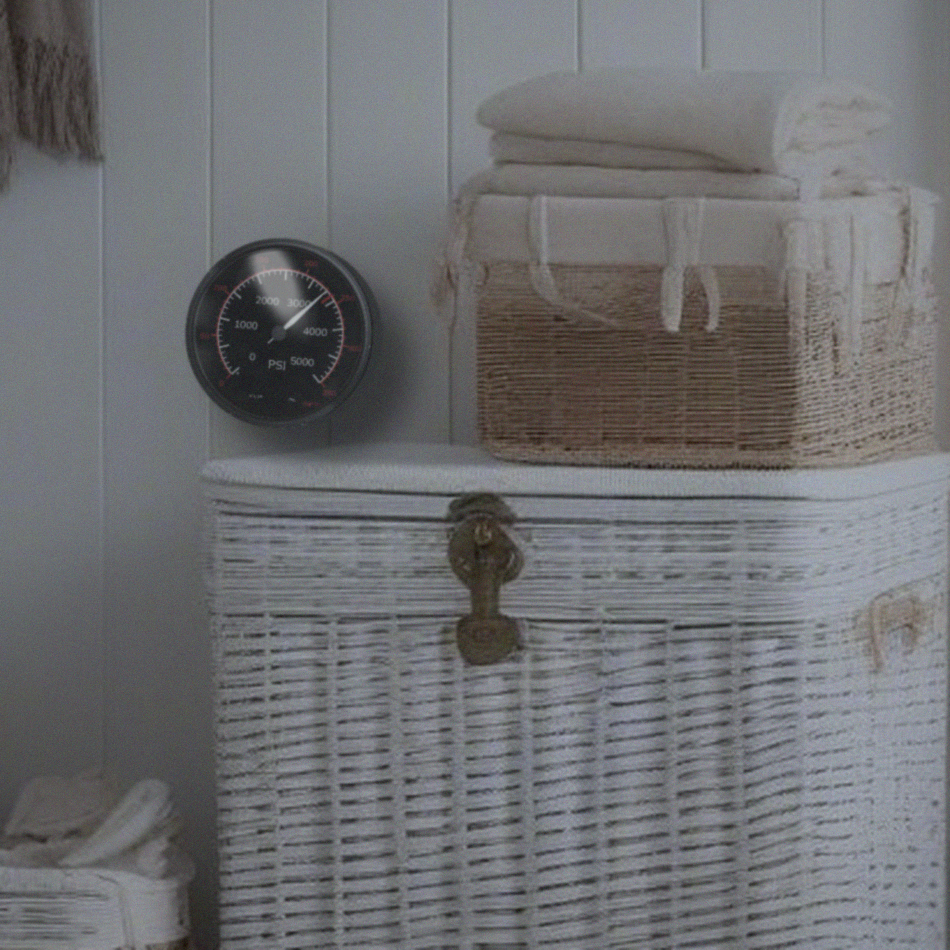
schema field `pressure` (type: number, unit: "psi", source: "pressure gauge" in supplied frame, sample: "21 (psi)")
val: 3300 (psi)
